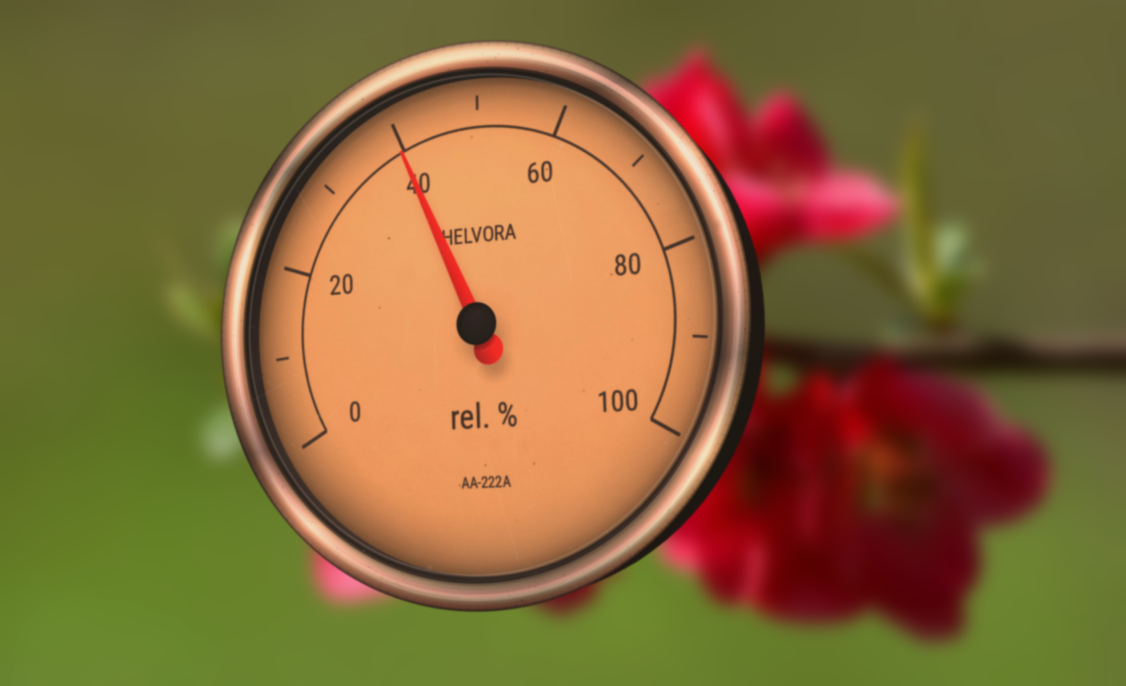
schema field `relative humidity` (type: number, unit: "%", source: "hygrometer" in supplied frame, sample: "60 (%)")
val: 40 (%)
